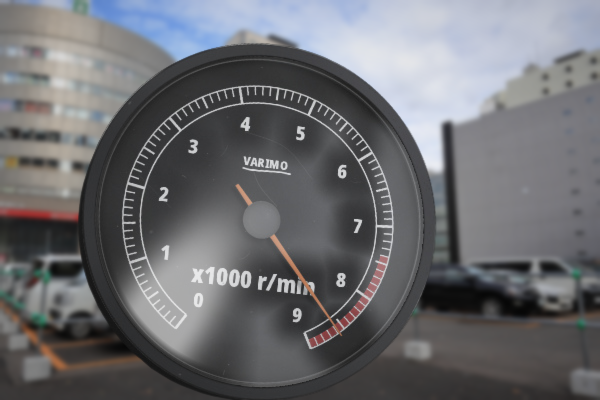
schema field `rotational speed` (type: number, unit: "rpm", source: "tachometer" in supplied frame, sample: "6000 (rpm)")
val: 8600 (rpm)
